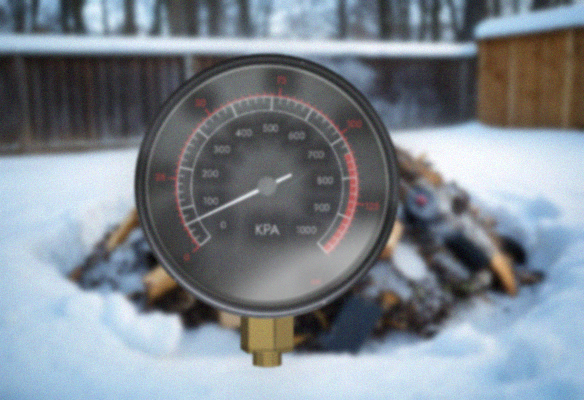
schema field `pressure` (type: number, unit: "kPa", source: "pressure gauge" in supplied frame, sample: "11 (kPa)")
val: 60 (kPa)
